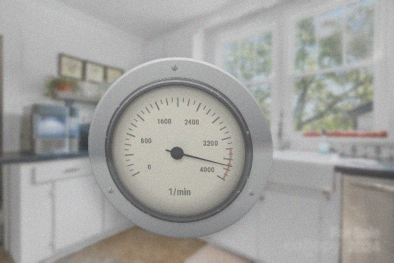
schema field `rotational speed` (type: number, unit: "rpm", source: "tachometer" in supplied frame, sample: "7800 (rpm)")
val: 3700 (rpm)
